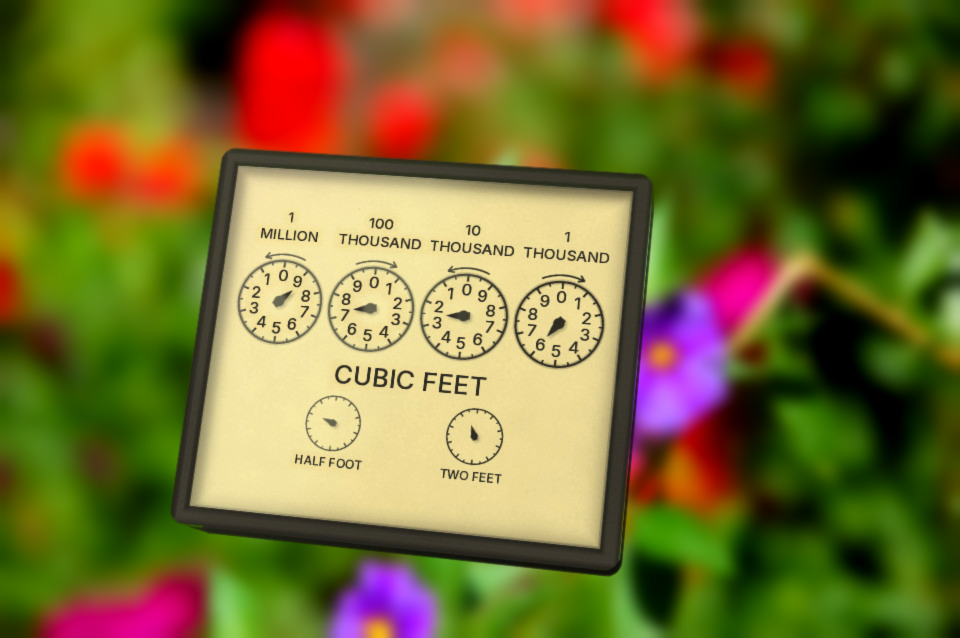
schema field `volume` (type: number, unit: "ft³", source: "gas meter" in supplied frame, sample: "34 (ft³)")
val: 872600 (ft³)
